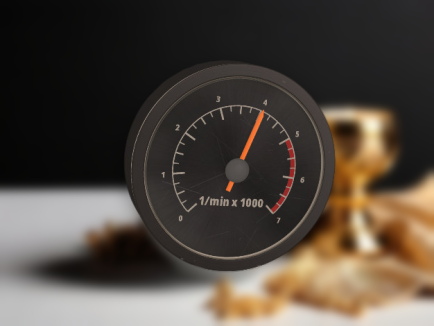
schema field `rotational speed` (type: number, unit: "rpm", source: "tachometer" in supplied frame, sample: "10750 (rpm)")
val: 4000 (rpm)
